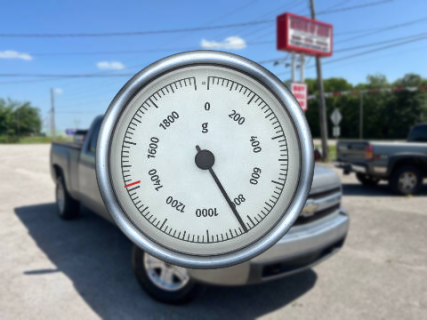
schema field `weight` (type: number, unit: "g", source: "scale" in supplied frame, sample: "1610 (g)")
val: 840 (g)
